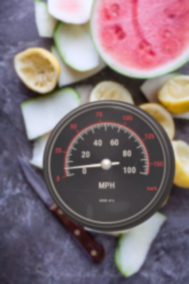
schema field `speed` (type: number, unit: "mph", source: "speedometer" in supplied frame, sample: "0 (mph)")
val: 5 (mph)
